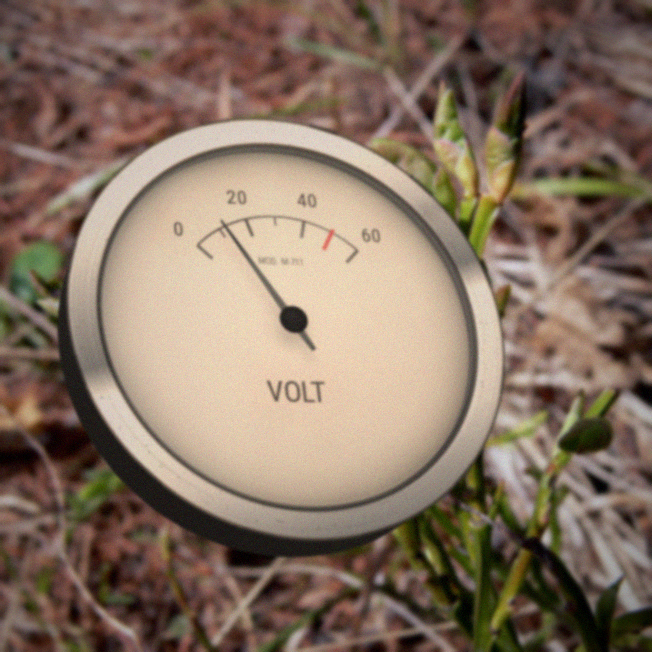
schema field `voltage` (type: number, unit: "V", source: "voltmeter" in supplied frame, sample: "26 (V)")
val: 10 (V)
